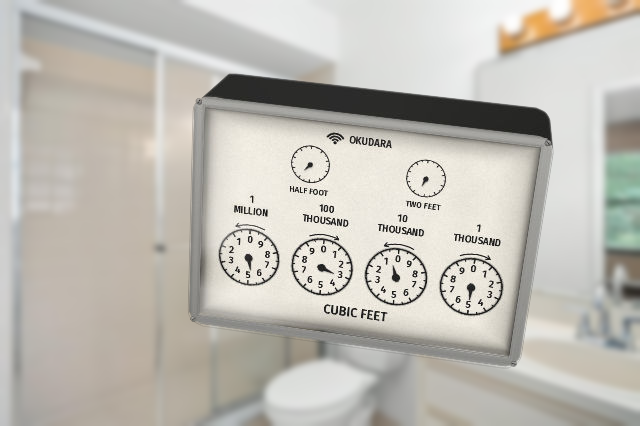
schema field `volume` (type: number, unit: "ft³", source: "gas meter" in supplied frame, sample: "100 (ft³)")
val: 530500 (ft³)
